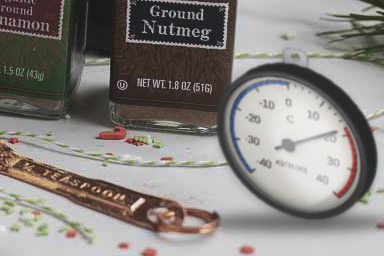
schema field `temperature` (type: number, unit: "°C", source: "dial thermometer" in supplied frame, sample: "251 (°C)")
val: 18 (°C)
